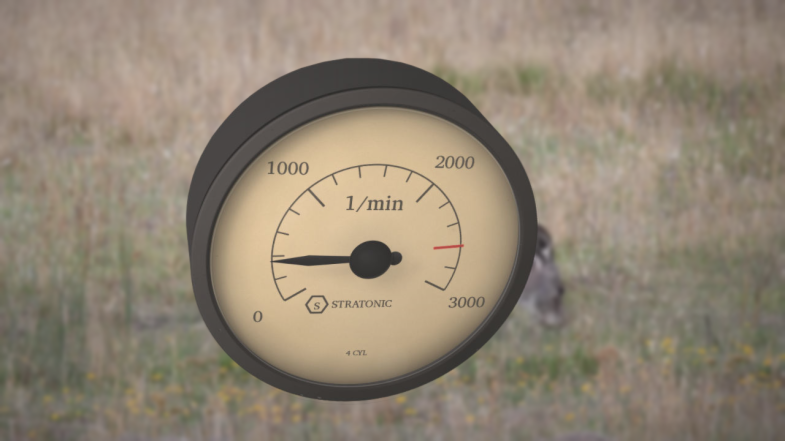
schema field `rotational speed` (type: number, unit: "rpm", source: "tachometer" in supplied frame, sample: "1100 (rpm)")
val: 400 (rpm)
